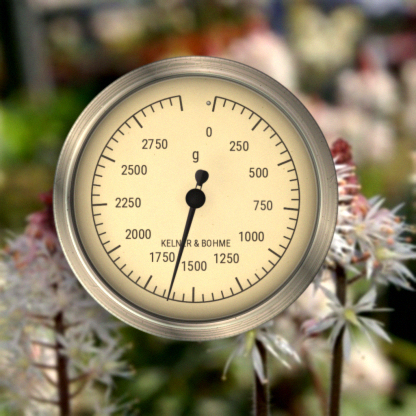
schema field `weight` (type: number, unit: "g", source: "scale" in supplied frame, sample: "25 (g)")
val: 1625 (g)
